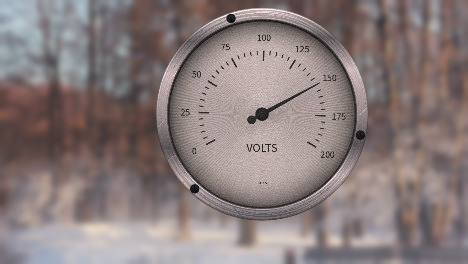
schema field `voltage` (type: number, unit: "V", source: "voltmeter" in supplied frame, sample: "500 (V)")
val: 150 (V)
